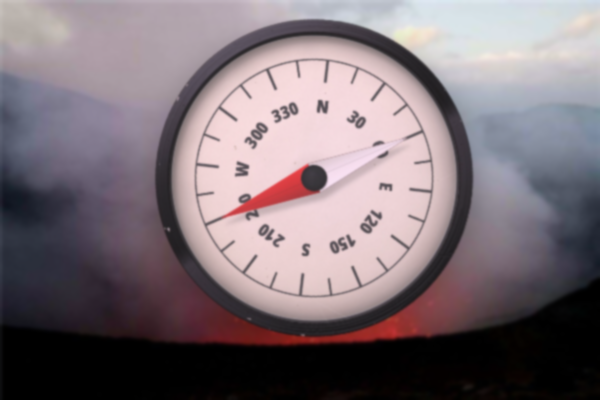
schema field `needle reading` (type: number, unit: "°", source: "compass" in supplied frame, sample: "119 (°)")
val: 240 (°)
